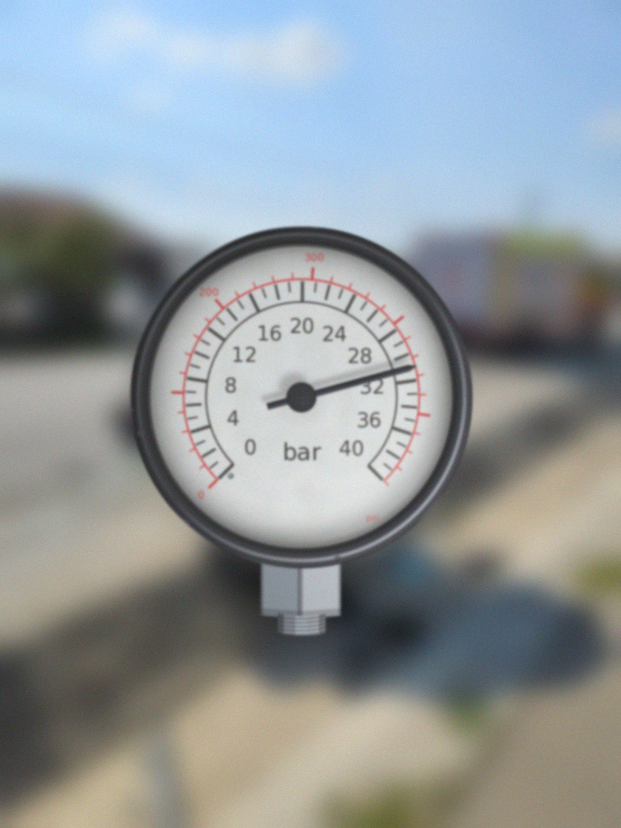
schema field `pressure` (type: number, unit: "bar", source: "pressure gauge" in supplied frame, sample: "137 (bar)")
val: 31 (bar)
